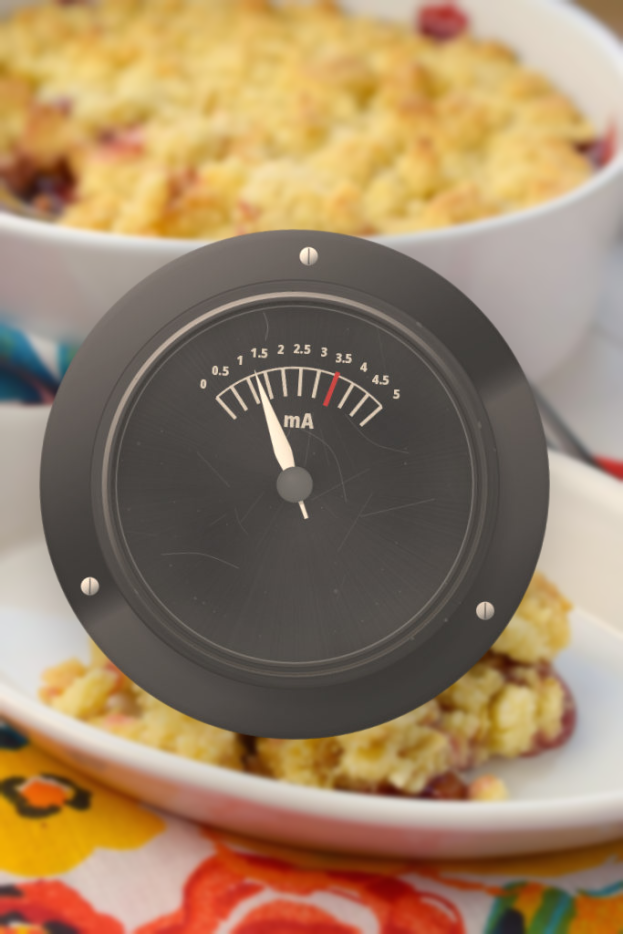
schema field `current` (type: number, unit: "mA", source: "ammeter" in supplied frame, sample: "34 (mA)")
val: 1.25 (mA)
